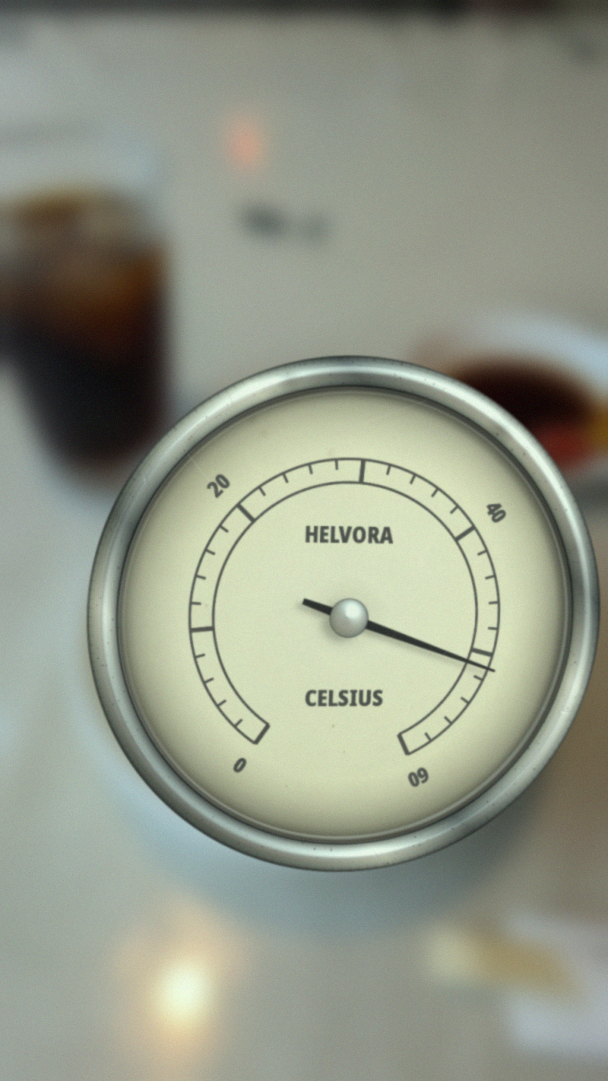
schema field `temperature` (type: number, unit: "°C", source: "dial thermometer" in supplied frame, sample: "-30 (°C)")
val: 51 (°C)
